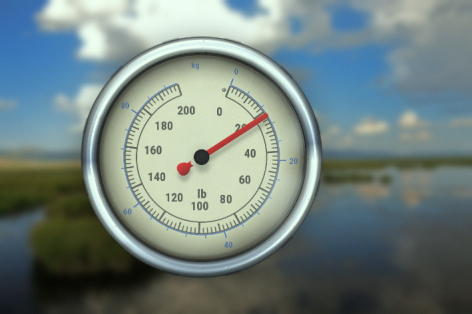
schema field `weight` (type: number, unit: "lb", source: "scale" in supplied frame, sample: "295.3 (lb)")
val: 22 (lb)
